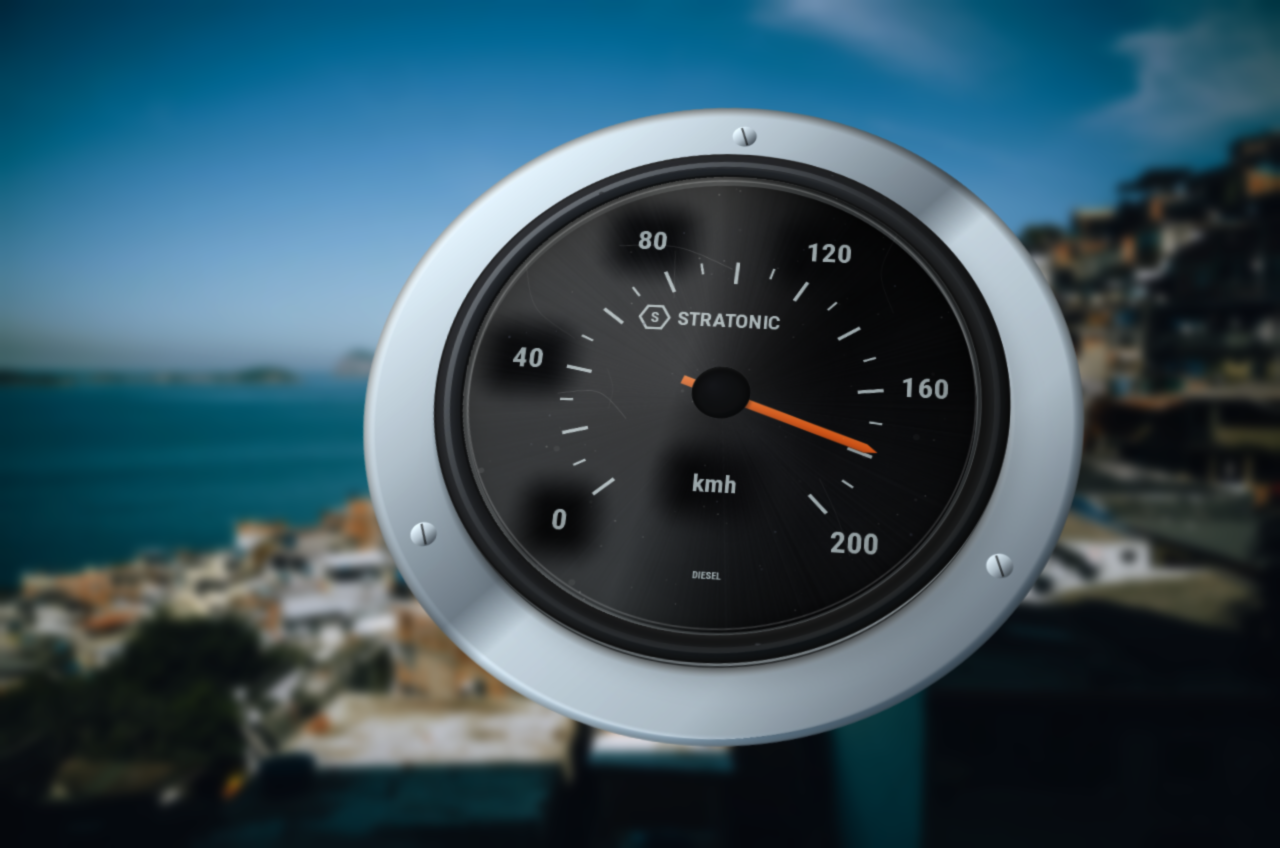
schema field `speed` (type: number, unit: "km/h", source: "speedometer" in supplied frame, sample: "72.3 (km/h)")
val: 180 (km/h)
